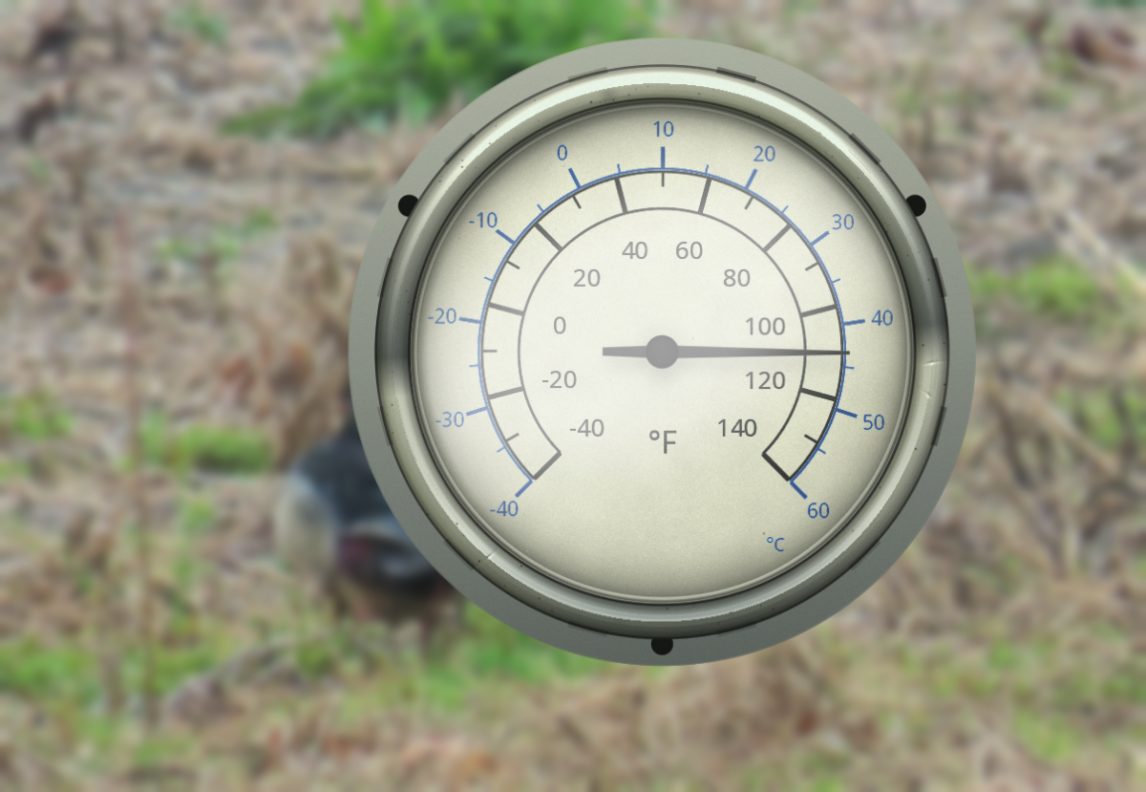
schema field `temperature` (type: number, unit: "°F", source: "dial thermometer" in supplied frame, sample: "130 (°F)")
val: 110 (°F)
